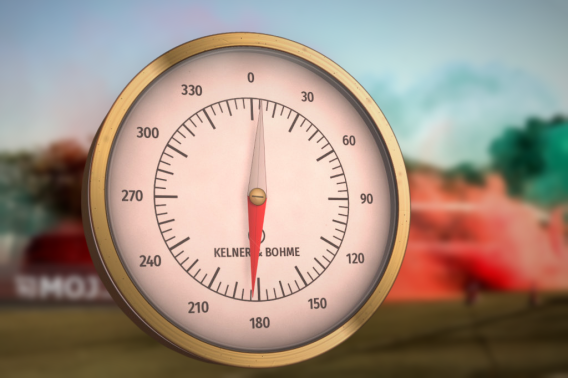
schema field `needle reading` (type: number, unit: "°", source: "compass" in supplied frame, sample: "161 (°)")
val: 185 (°)
